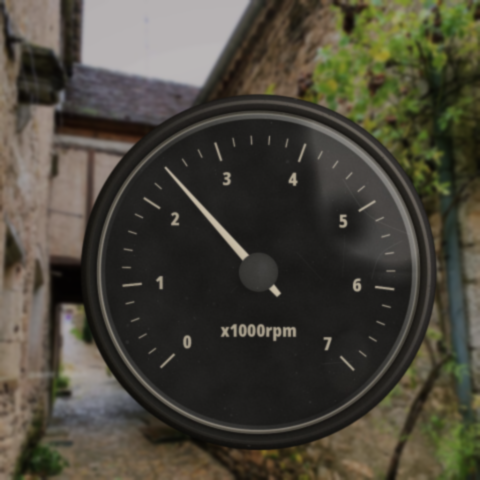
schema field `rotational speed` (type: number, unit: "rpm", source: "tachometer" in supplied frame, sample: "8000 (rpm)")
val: 2400 (rpm)
